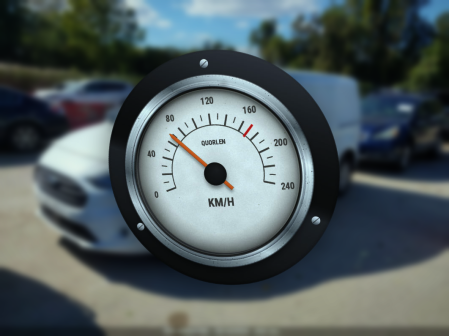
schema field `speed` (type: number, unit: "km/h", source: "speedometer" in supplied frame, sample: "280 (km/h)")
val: 70 (km/h)
